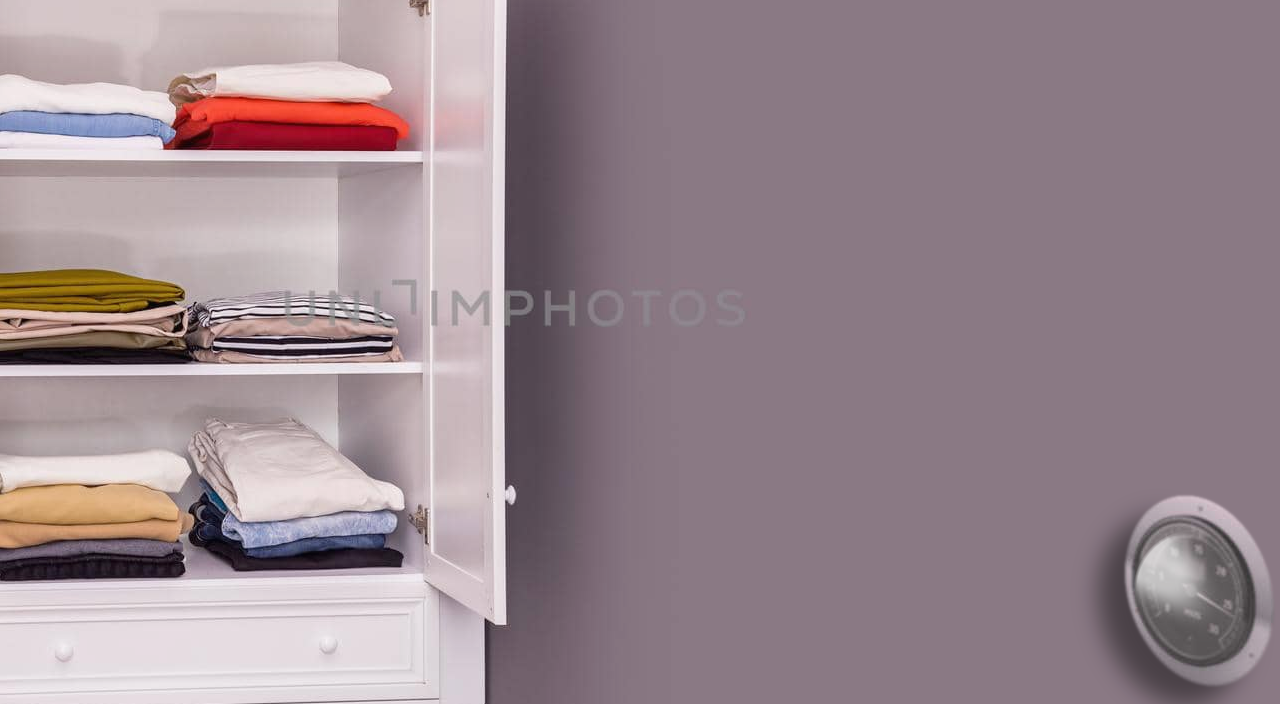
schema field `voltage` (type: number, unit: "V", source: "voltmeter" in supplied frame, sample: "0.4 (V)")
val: 26 (V)
